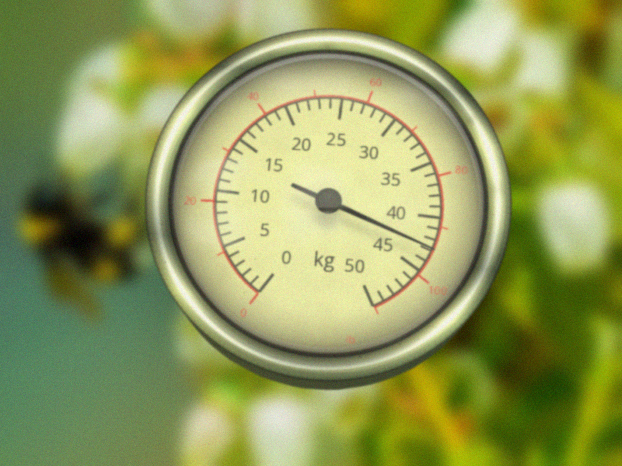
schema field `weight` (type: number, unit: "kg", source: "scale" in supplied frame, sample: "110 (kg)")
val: 43 (kg)
